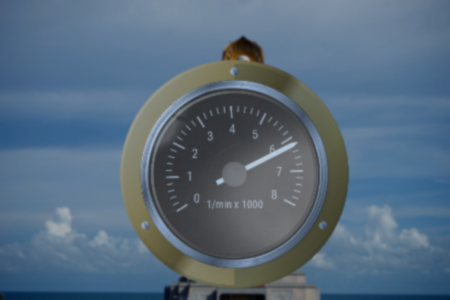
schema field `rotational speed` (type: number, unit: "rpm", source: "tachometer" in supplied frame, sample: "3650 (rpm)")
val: 6200 (rpm)
